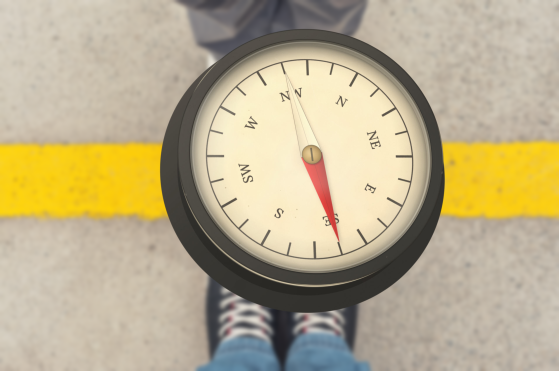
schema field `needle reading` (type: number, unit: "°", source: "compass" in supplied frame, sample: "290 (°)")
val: 135 (°)
